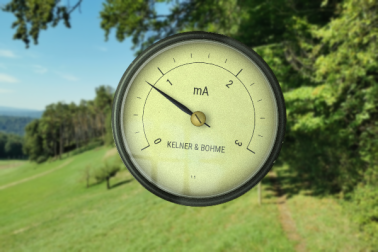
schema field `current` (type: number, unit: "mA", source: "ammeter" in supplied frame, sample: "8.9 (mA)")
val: 0.8 (mA)
